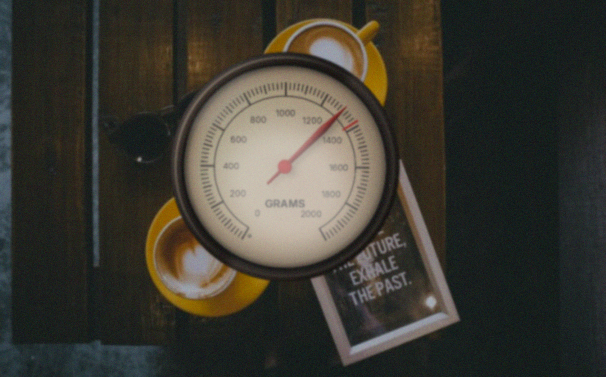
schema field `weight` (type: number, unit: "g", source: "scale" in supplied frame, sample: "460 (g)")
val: 1300 (g)
